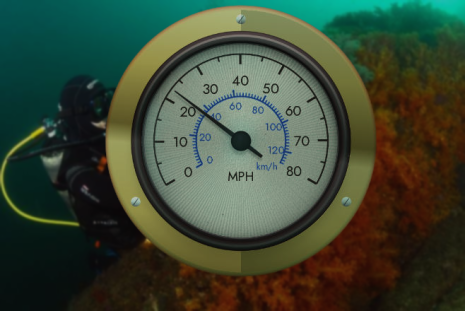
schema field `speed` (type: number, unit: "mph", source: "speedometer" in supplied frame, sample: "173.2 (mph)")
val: 22.5 (mph)
